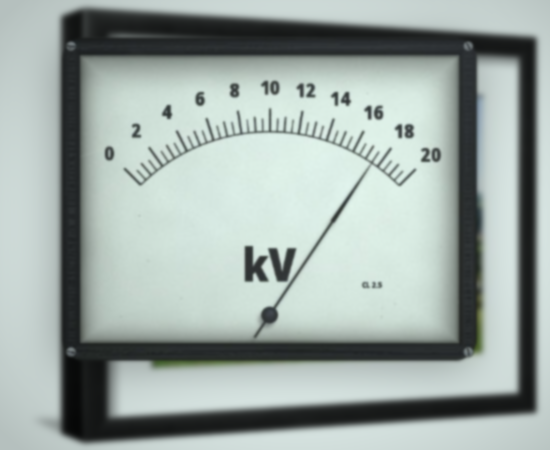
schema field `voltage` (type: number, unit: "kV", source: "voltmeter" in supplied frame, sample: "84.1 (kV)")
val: 17.5 (kV)
